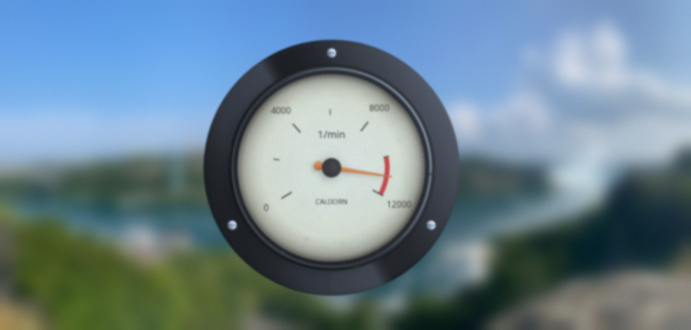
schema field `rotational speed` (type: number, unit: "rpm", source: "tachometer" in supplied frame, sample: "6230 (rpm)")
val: 11000 (rpm)
